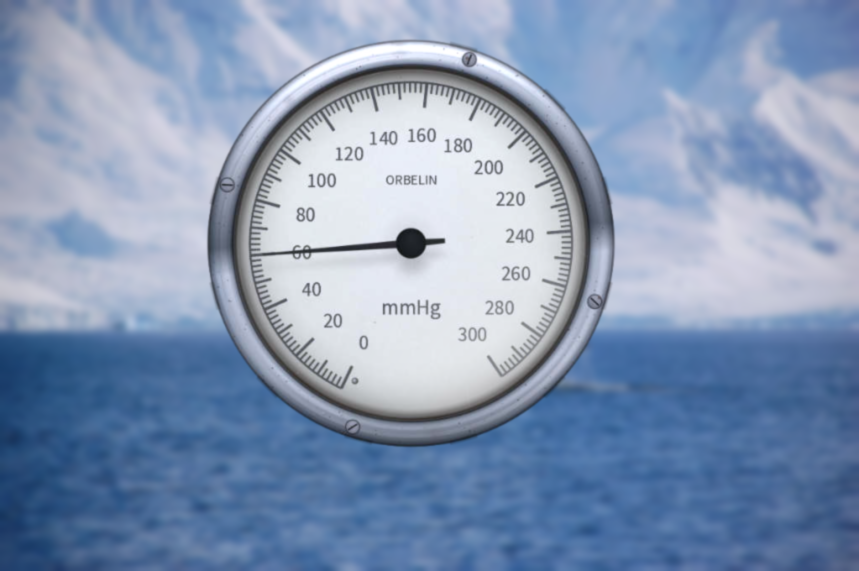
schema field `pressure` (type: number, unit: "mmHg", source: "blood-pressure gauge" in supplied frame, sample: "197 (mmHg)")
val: 60 (mmHg)
